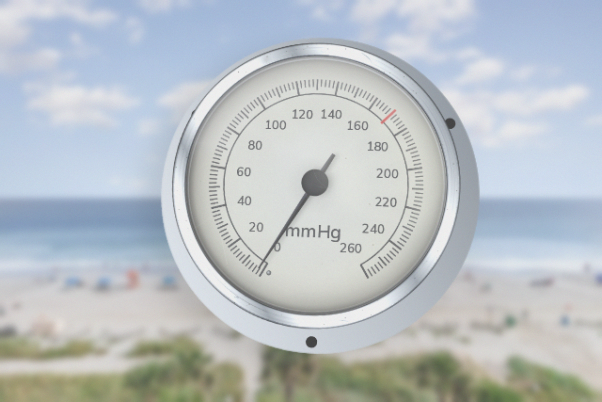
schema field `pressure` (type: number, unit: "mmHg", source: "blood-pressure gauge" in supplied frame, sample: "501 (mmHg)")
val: 2 (mmHg)
